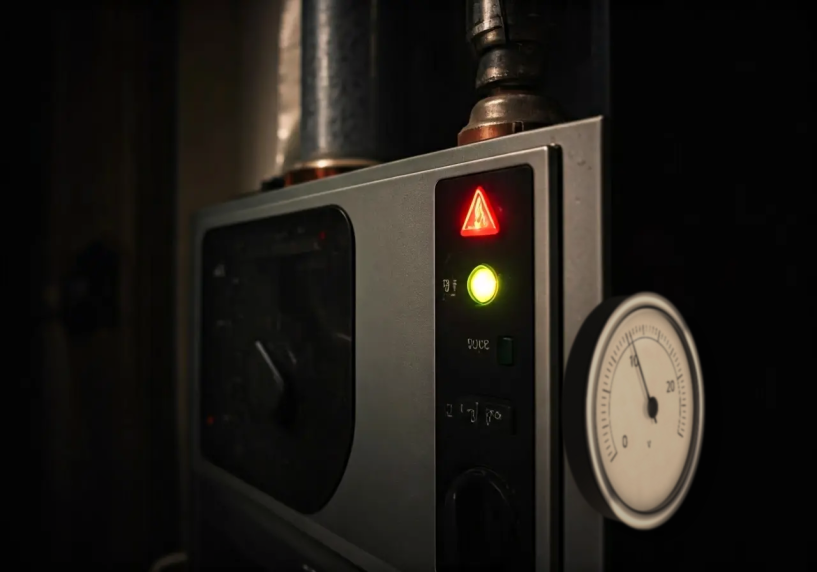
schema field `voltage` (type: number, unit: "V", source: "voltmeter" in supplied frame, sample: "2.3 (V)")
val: 10 (V)
